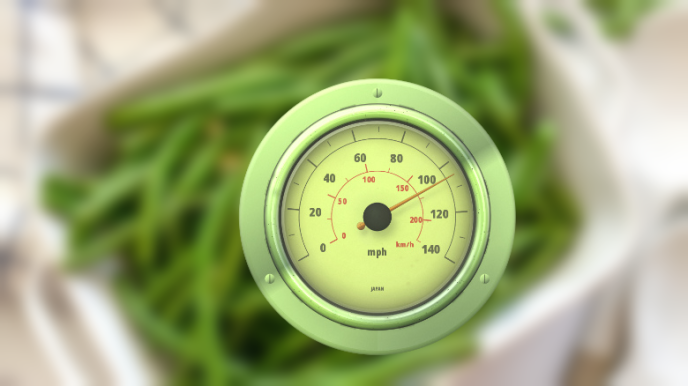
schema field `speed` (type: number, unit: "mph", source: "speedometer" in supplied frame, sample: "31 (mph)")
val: 105 (mph)
